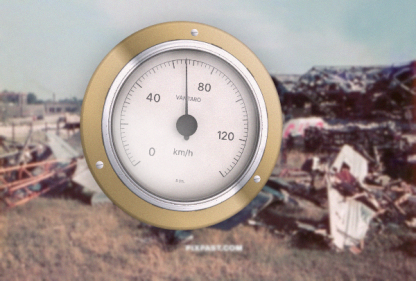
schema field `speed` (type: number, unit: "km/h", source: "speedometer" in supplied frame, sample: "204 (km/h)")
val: 66 (km/h)
